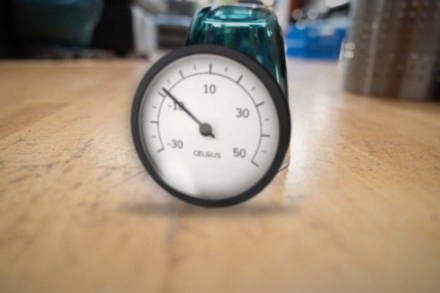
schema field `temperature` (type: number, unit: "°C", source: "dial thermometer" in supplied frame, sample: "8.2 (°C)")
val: -7.5 (°C)
